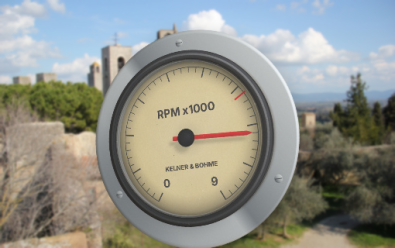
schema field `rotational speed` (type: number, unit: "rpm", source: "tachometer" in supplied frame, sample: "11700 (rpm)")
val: 7200 (rpm)
